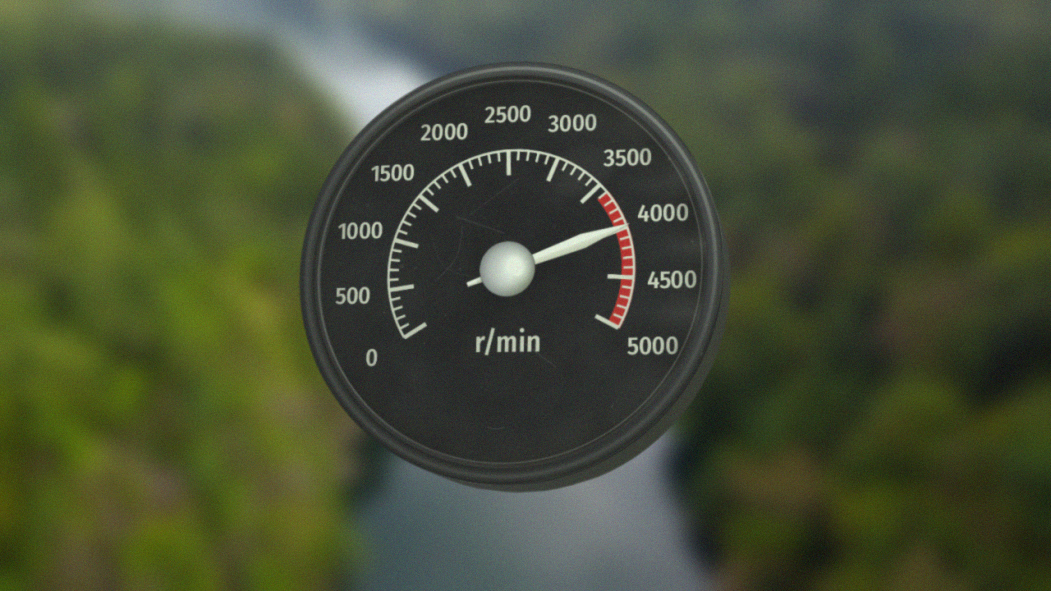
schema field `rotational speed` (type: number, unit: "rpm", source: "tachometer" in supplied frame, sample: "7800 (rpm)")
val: 4000 (rpm)
